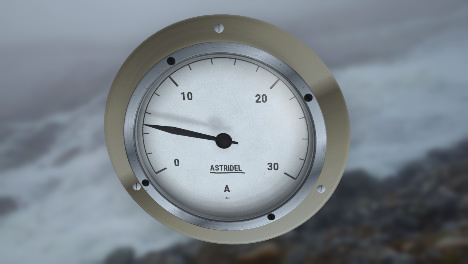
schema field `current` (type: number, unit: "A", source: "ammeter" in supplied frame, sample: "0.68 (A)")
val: 5 (A)
